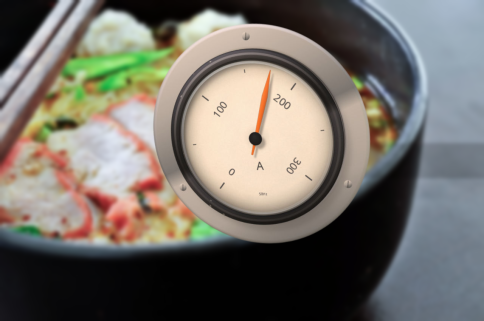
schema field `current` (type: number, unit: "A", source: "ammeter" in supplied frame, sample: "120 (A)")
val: 175 (A)
